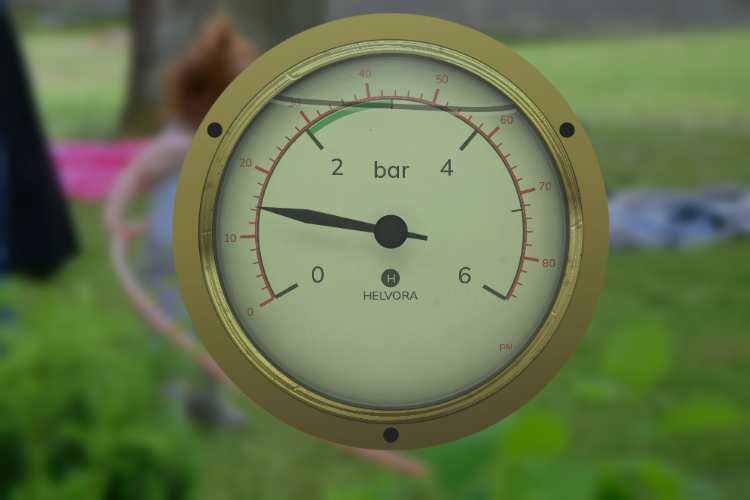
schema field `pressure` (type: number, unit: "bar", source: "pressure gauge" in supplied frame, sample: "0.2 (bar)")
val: 1 (bar)
